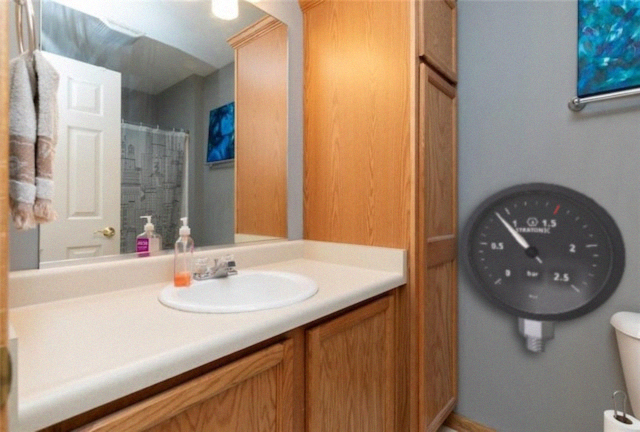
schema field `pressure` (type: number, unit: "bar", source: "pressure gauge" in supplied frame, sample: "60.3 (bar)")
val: 0.9 (bar)
